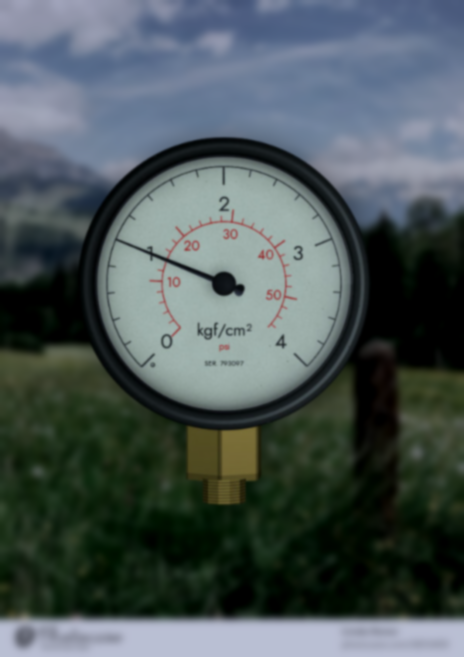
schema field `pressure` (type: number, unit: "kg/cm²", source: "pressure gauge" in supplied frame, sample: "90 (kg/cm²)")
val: 1 (kg/cm²)
